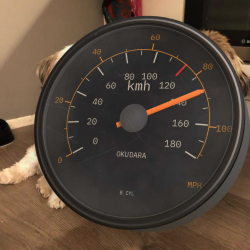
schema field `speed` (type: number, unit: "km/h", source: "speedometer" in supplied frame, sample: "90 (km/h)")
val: 140 (km/h)
